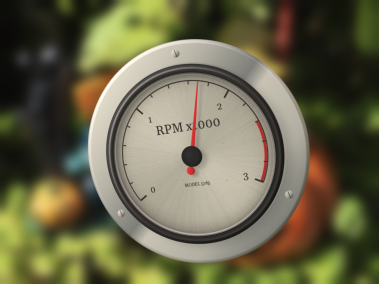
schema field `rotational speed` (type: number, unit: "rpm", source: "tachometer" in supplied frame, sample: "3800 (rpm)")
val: 1700 (rpm)
